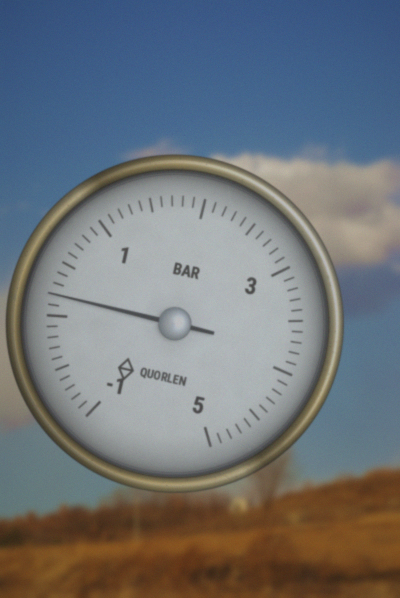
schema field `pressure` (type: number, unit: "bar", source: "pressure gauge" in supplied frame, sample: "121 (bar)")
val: 0.2 (bar)
